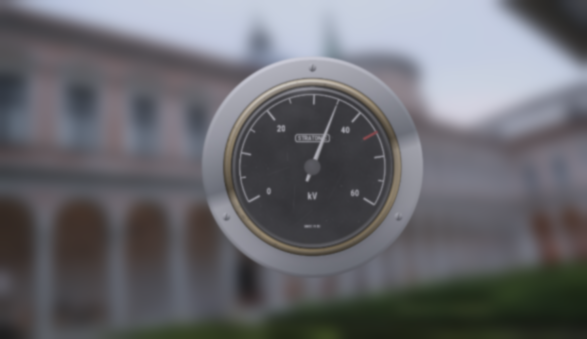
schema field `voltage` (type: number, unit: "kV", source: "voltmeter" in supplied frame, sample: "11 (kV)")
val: 35 (kV)
